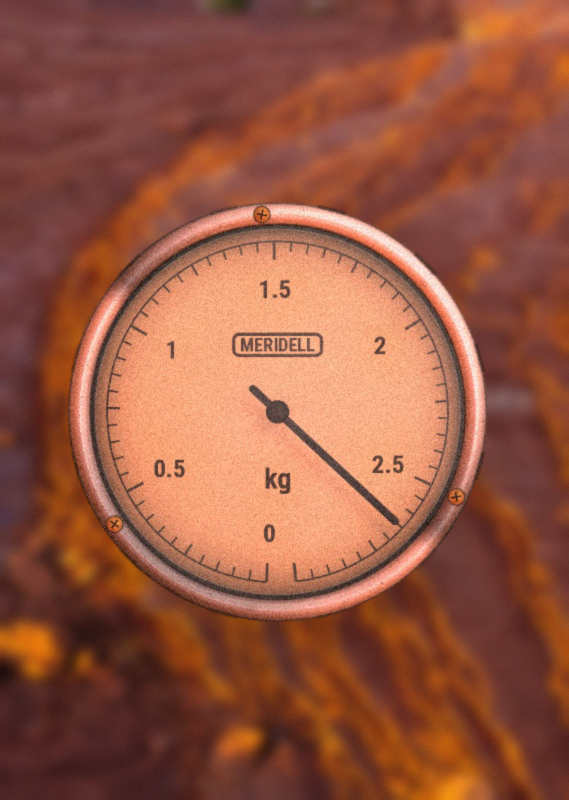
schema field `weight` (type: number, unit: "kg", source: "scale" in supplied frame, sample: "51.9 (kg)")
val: 2.65 (kg)
